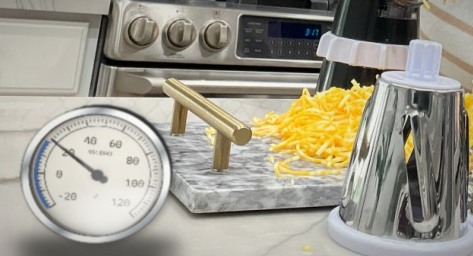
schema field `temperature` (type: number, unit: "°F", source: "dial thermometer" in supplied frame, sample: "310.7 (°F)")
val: 20 (°F)
